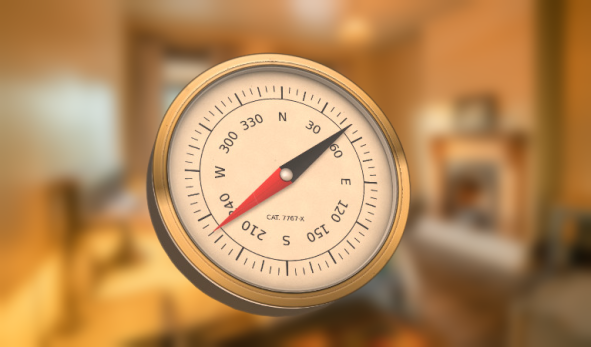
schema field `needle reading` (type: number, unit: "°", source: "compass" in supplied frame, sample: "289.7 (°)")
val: 230 (°)
